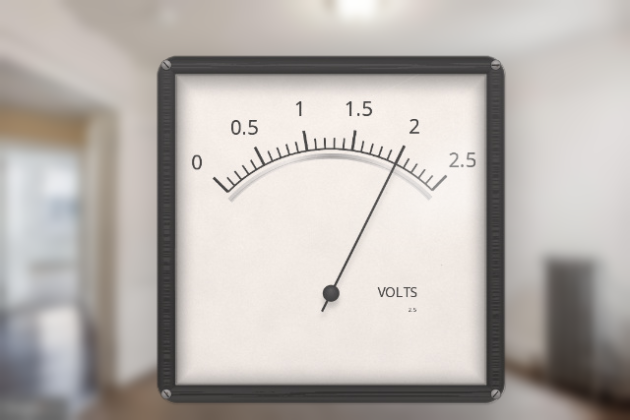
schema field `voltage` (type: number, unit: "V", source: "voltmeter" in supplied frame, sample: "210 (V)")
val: 2 (V)
